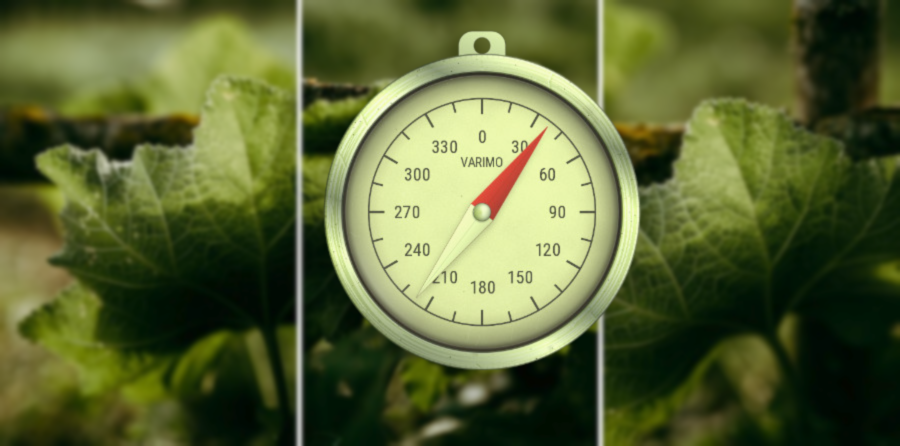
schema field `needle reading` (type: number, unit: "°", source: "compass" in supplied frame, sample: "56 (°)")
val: 37.5 (°)
